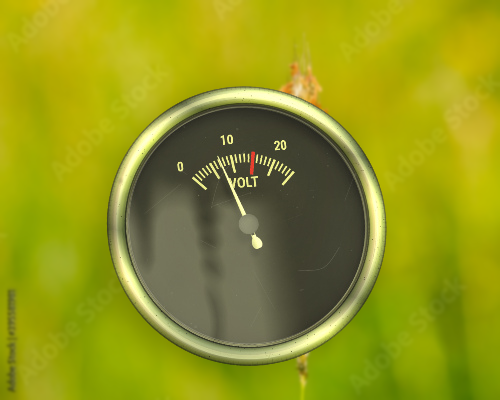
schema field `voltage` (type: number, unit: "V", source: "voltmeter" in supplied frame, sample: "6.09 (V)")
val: 7 (V)
